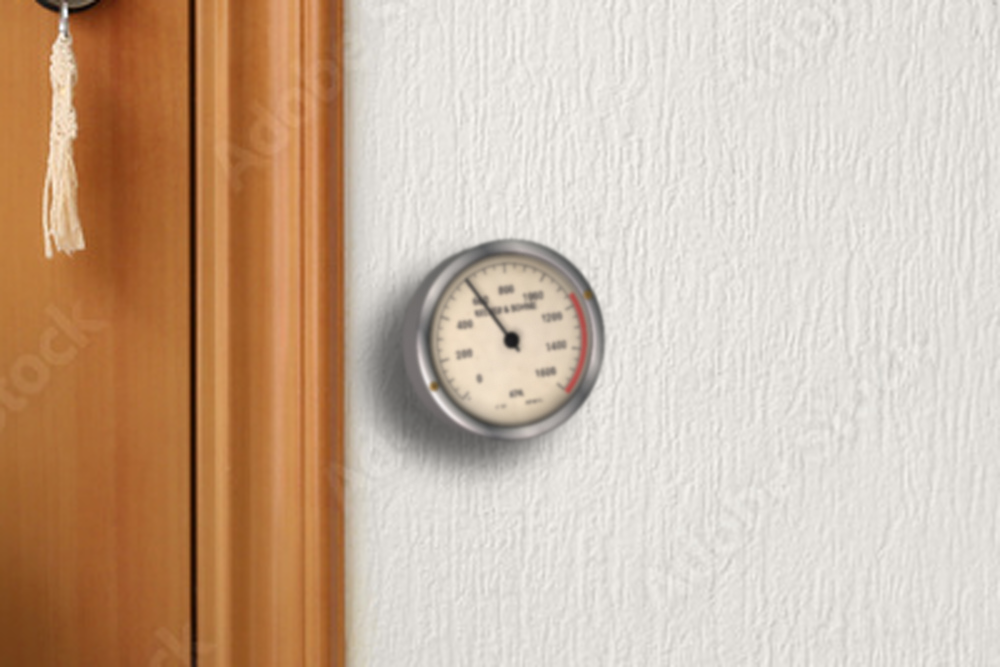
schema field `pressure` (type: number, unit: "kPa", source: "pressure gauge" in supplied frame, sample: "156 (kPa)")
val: 600 (kPa)
